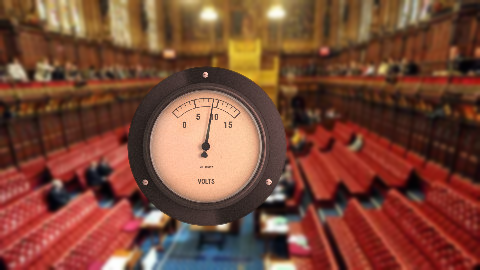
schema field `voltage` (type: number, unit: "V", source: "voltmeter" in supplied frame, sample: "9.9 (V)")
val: 9 (V)
